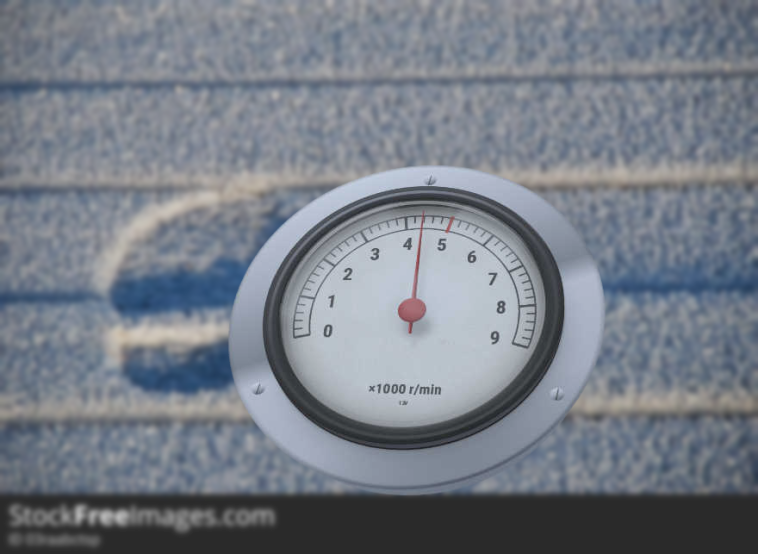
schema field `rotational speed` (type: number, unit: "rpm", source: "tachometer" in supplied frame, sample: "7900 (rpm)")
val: 4400 (rpm)
